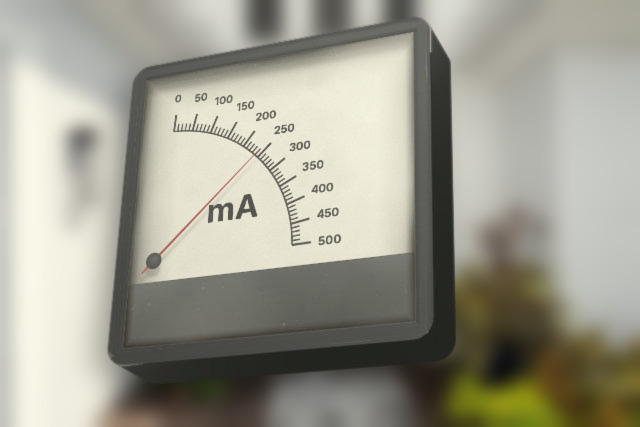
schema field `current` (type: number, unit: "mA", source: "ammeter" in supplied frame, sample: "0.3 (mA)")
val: 250 (mA)
